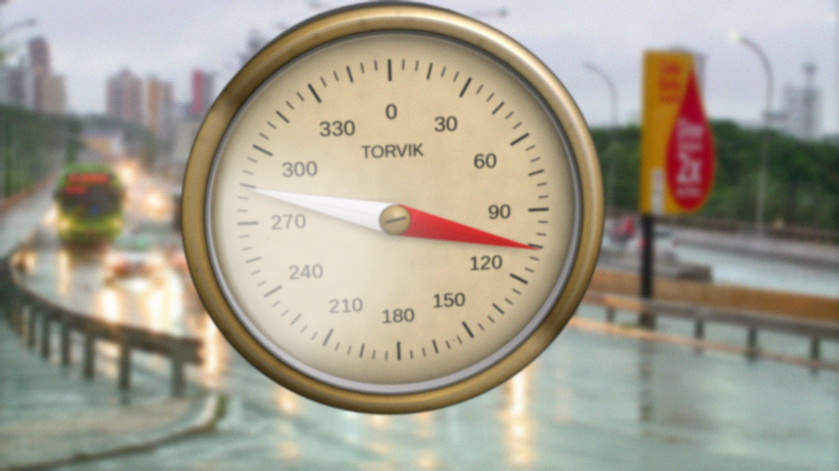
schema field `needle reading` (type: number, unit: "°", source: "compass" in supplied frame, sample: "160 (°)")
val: 105 (°)
